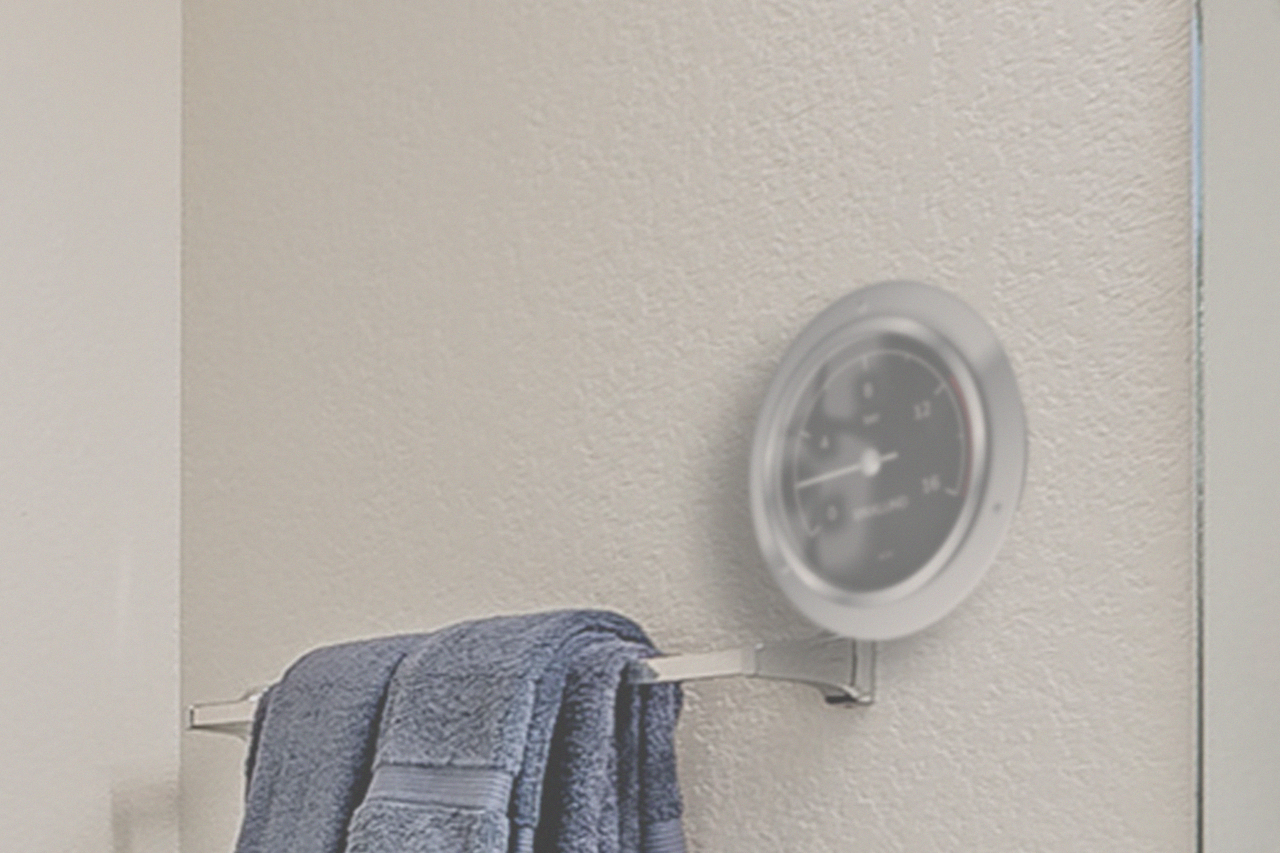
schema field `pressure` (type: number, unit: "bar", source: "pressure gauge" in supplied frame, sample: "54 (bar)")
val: 2 (bar)
